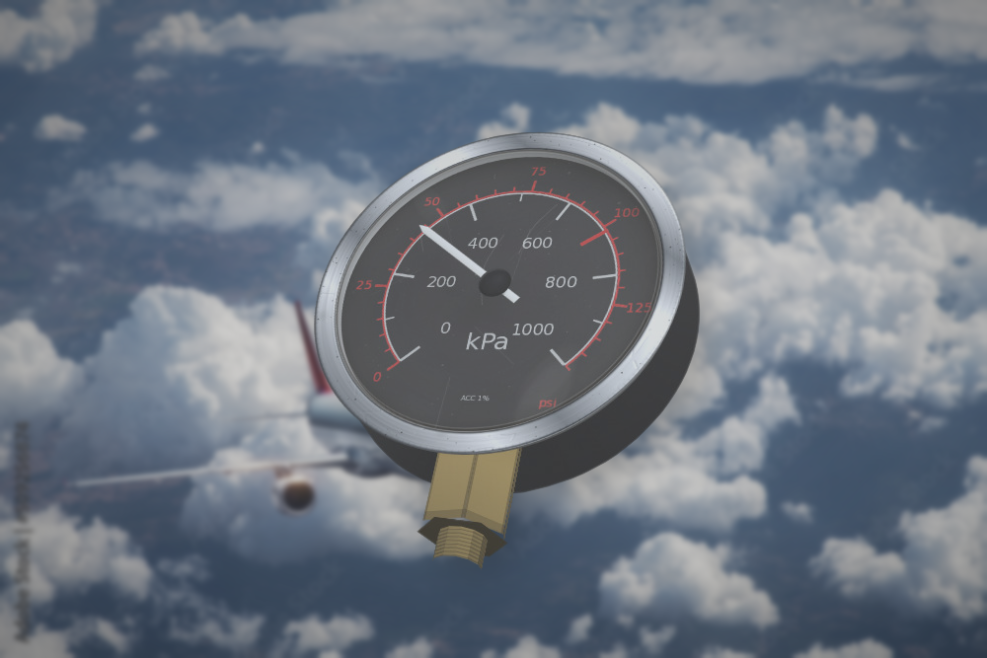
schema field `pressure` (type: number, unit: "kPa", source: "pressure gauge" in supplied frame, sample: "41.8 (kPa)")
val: 300 (kPa)
